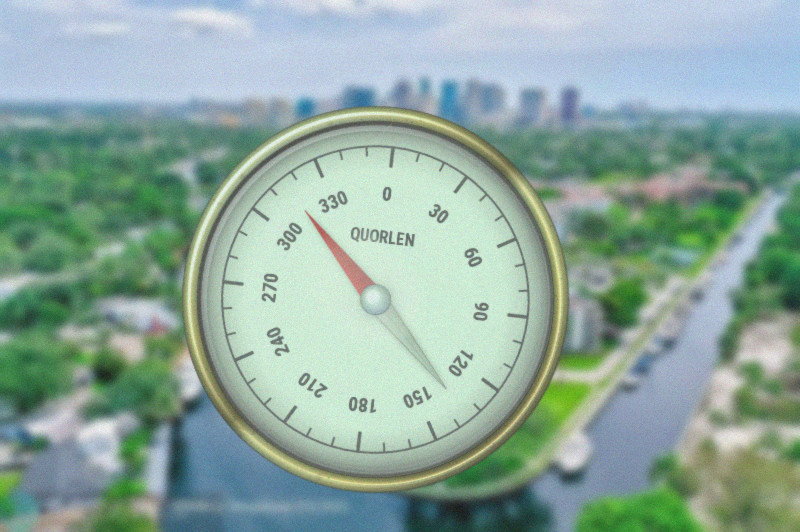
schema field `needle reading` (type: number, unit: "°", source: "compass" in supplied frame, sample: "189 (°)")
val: 315 (°)
